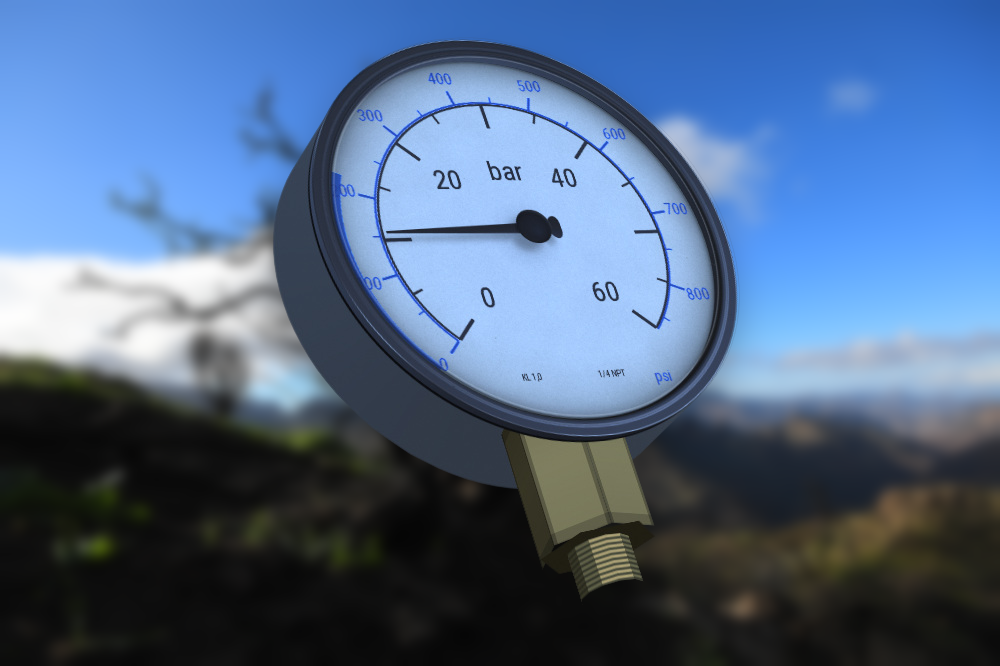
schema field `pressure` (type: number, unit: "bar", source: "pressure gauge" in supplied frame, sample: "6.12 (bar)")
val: 10 (bar)
